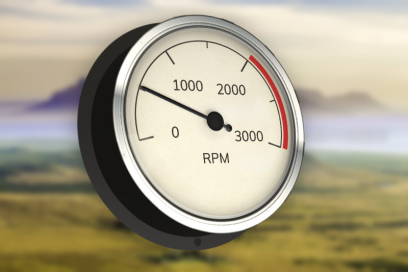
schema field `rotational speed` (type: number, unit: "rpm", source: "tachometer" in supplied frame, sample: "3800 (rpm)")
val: 500 (rpm)
